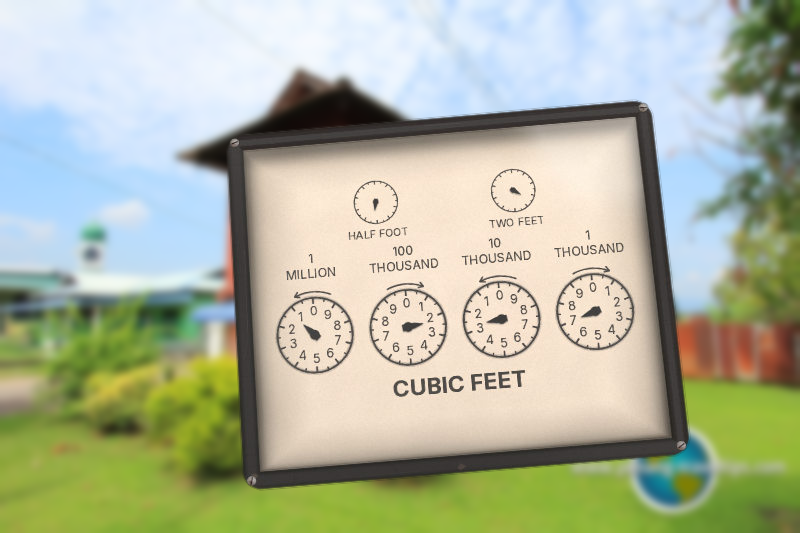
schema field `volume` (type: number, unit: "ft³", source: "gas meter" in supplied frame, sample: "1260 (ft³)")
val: 122700 (ft³)
